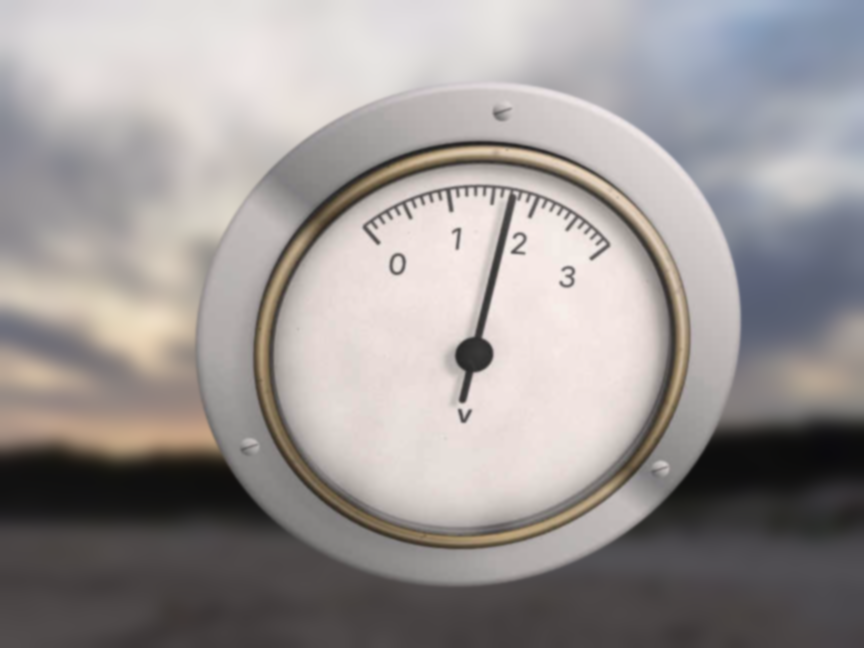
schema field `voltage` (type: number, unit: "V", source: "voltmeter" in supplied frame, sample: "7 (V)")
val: 1.7 (V)
